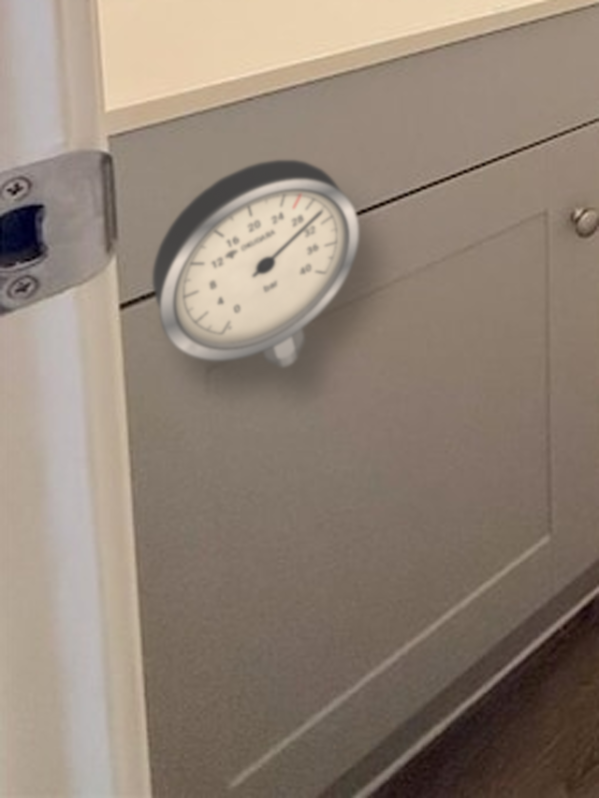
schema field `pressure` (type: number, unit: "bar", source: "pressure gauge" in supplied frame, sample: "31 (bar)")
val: 30 (bar)
